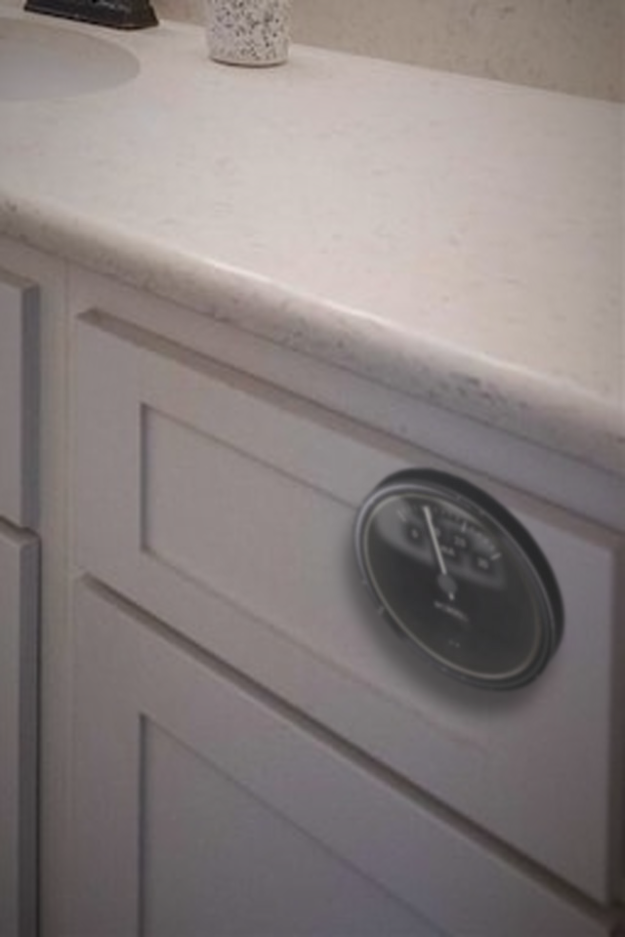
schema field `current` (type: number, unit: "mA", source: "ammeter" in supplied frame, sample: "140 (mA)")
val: 10 (mA)
